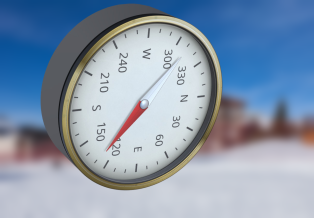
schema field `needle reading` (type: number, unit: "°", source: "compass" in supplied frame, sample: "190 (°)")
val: 130 (°)
